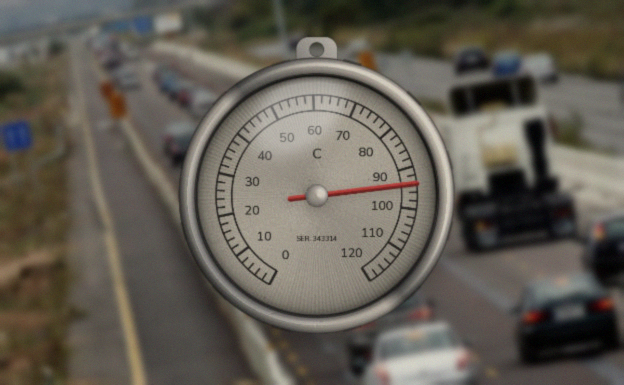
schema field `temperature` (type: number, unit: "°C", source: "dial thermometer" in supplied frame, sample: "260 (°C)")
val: 94 (°C)
